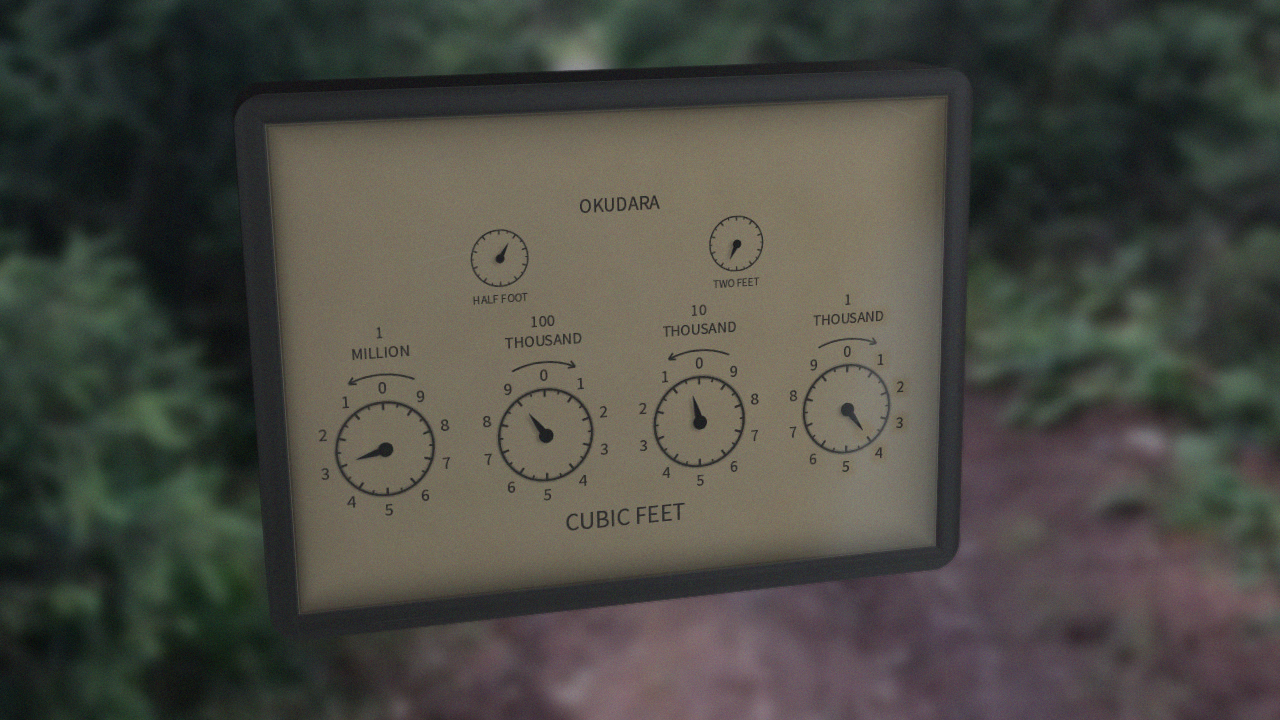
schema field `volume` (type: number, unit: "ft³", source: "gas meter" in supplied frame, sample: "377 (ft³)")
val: 290400 (ft³)
